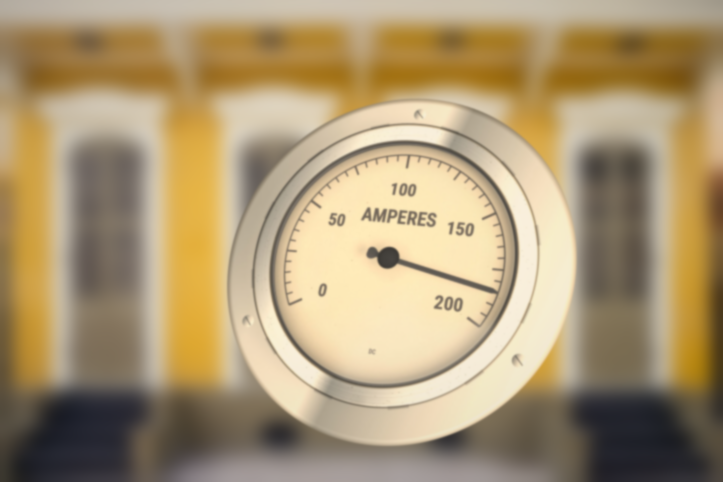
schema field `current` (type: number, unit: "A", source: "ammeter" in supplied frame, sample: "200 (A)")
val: 185 (A)
